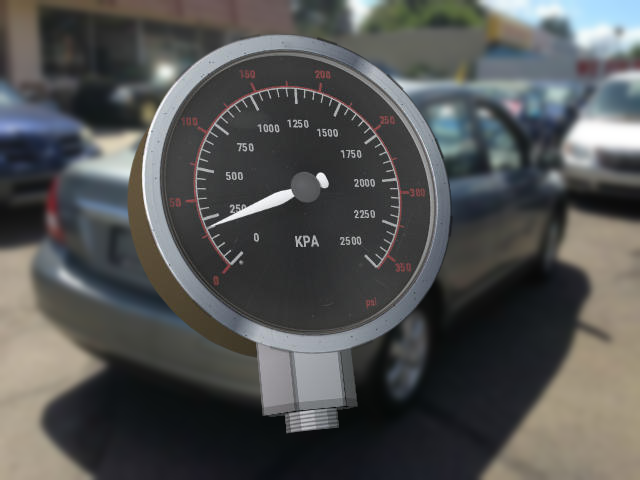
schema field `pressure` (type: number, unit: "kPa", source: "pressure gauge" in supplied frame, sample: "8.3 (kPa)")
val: 200 (kPa)
